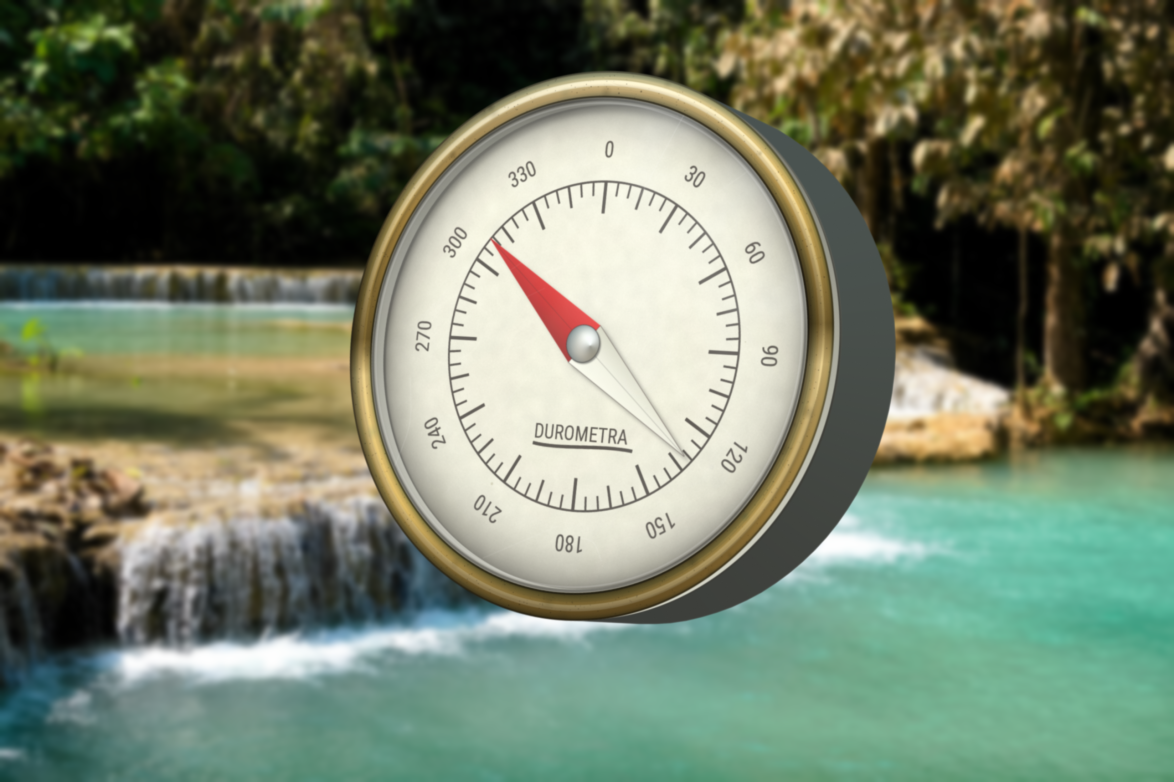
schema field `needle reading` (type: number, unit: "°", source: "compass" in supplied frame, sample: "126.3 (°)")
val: 310 (°)
